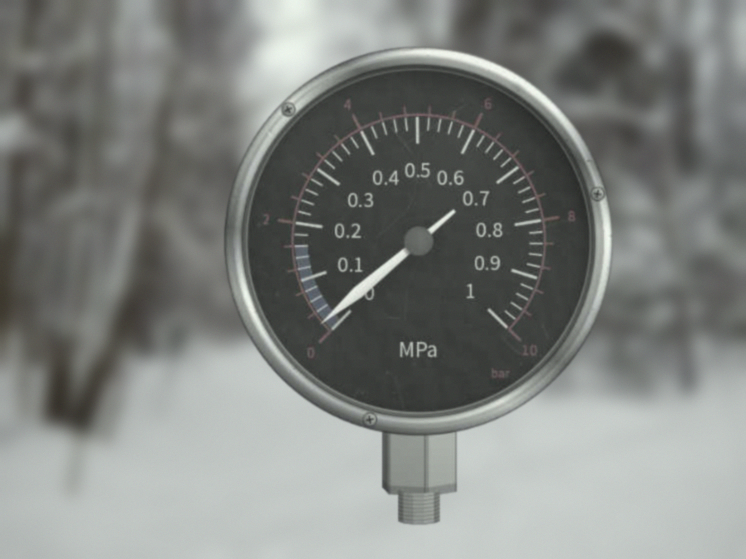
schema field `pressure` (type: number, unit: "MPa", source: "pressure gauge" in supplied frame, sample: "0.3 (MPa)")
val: 0.02 (MPa)
